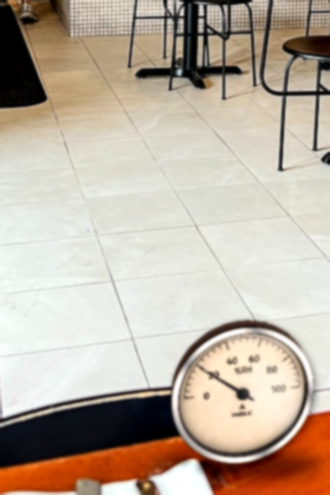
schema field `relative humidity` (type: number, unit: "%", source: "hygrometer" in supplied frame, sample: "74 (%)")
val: 20 (%)
